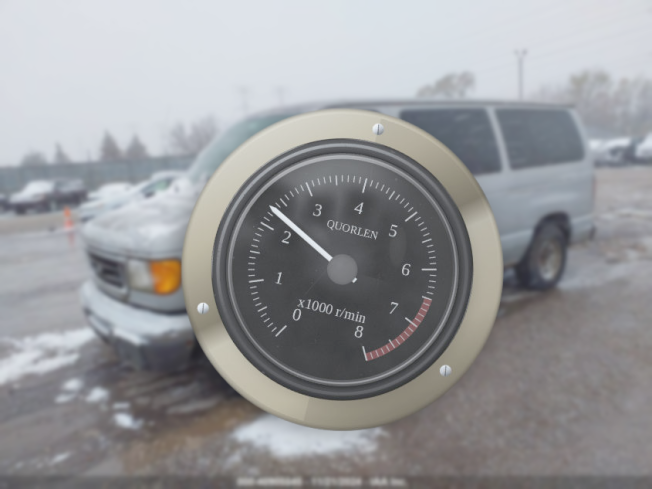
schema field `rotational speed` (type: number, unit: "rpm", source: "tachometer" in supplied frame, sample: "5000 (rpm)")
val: 2300 (rpm)
